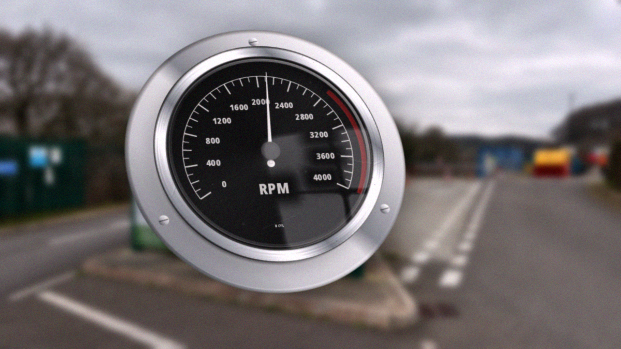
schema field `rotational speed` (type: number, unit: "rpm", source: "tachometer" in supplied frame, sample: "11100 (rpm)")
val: 2100 (rpm)
